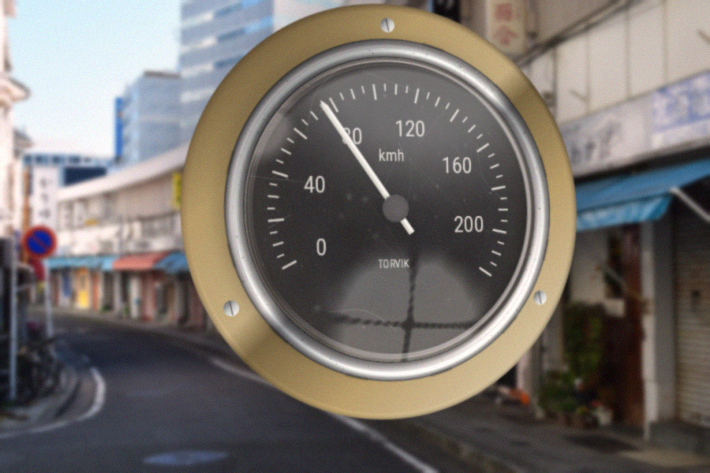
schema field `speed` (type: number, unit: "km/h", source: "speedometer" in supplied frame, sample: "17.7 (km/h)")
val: 75 (km/h)
